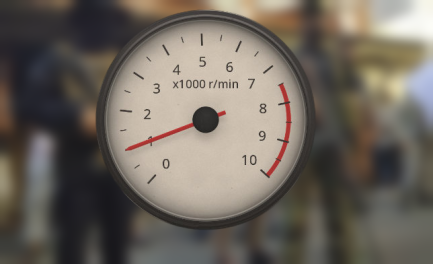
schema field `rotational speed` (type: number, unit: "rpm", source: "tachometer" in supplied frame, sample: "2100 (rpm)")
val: 1000 (rpm)
